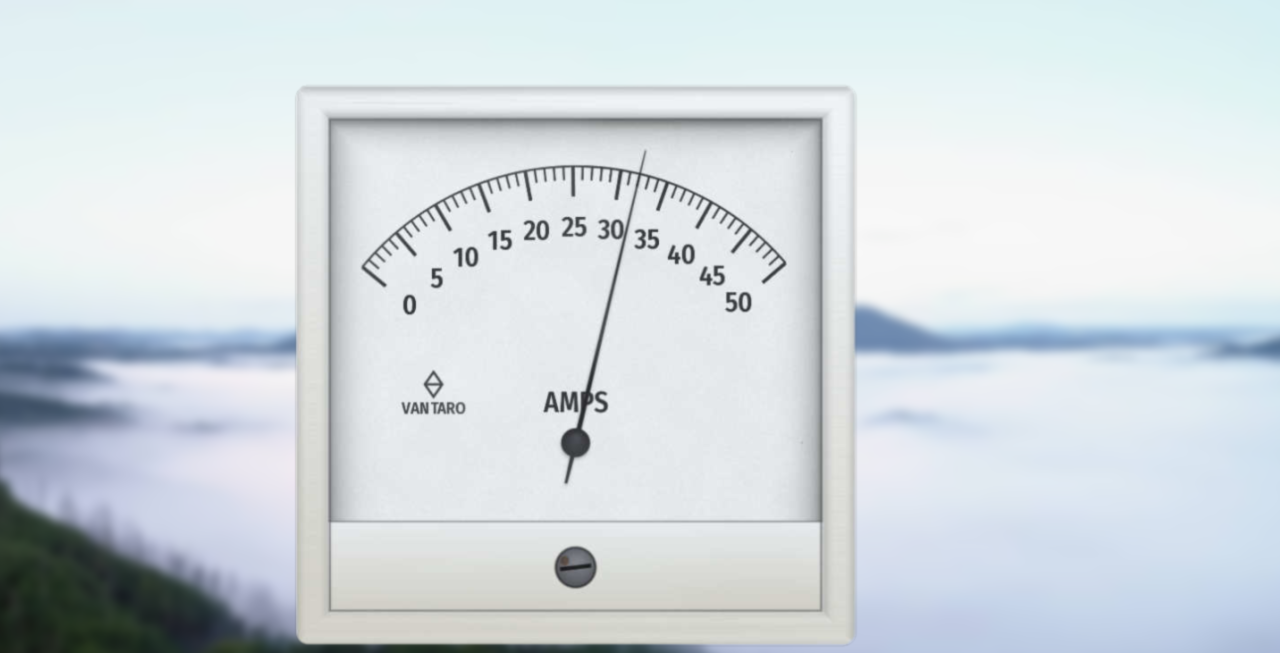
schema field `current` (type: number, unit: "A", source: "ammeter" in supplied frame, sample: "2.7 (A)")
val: 32 (A)
